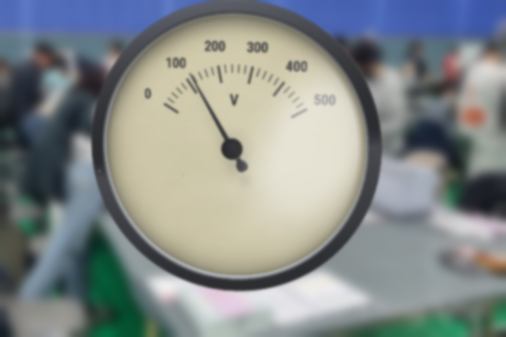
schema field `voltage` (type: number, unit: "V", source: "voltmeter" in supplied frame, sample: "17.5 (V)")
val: 120 (V)
